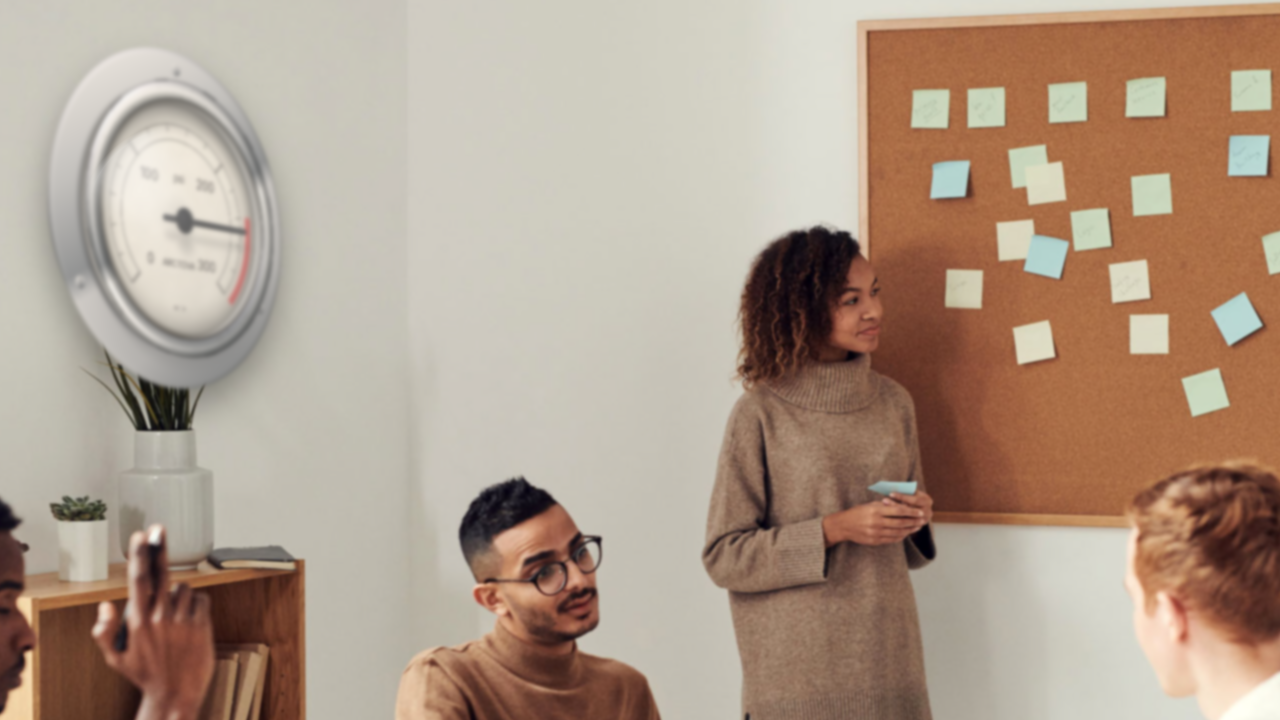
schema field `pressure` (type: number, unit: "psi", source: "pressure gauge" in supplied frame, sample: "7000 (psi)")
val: 250 (psi)
